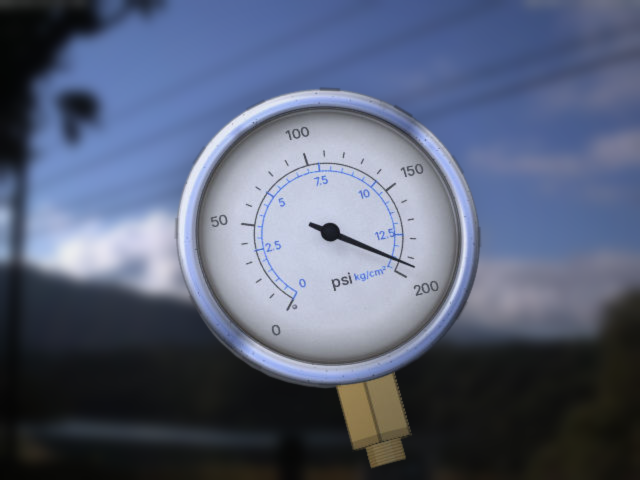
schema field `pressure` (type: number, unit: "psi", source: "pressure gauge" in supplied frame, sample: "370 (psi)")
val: 195 (psi)
